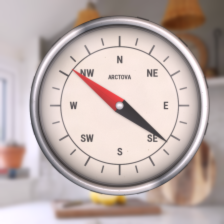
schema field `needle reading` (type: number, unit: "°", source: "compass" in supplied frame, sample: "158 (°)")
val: 307.5 (°)
